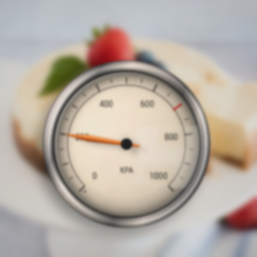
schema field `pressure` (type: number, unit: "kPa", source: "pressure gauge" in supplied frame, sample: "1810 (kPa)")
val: 200 (kPa)
